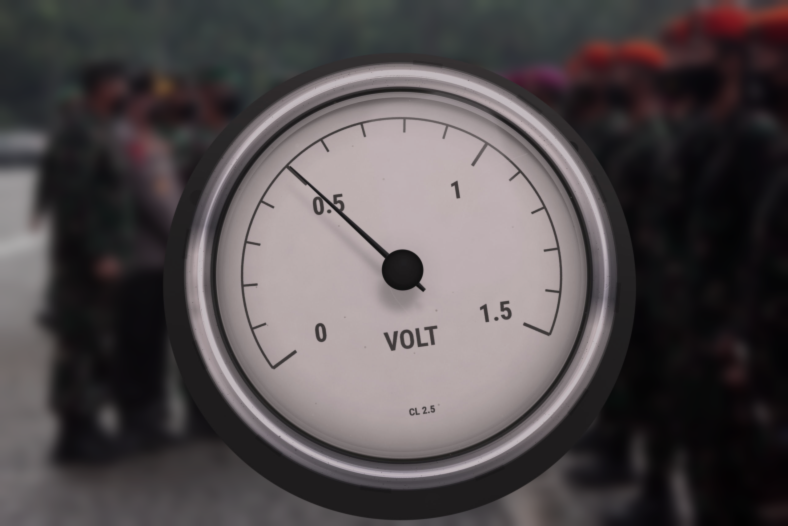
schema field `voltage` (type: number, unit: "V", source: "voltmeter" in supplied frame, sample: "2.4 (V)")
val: 0.5 (V)
